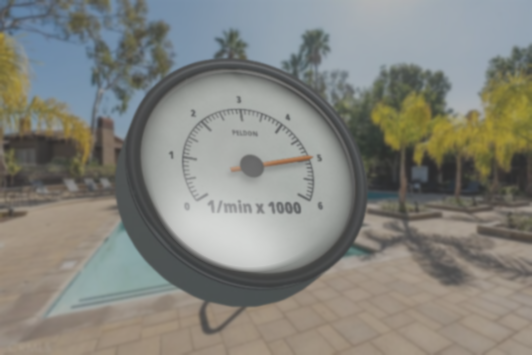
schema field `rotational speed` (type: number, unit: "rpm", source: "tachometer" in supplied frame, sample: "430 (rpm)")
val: 5000 (rpm)
